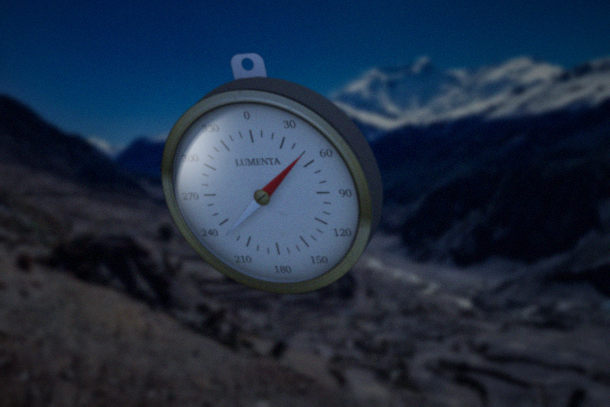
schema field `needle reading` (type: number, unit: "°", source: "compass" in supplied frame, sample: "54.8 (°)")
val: 50 (°)
